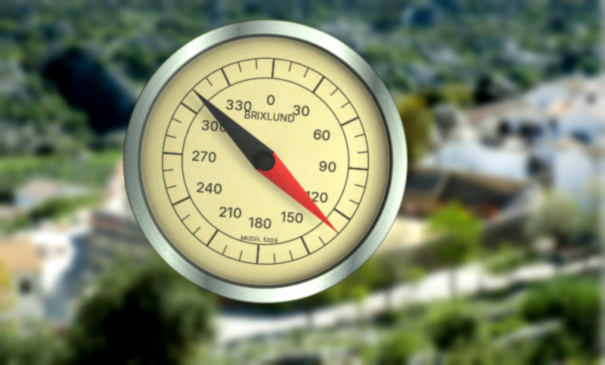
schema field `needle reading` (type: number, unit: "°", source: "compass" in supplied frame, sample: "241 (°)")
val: 130 (°)
